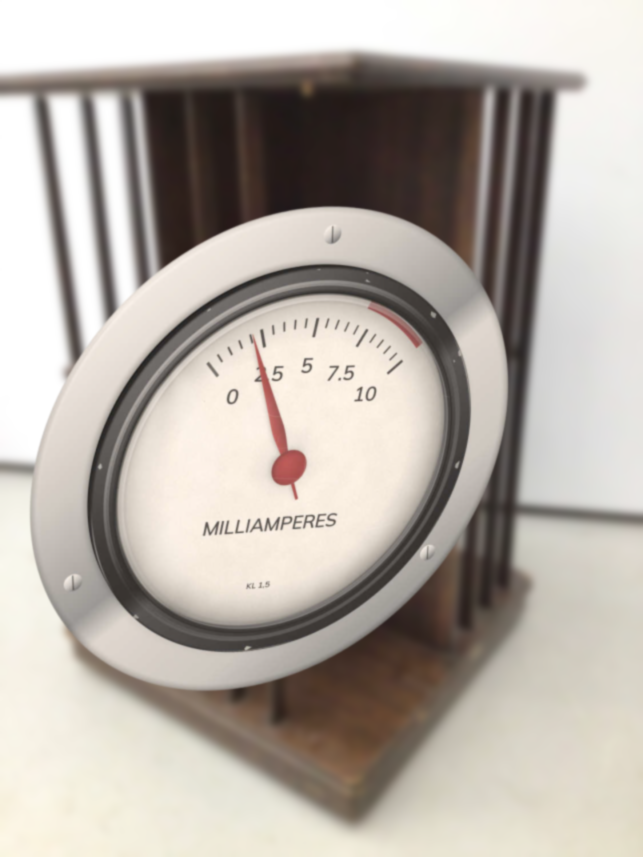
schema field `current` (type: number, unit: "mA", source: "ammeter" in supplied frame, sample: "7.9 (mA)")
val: 2 (mA)
